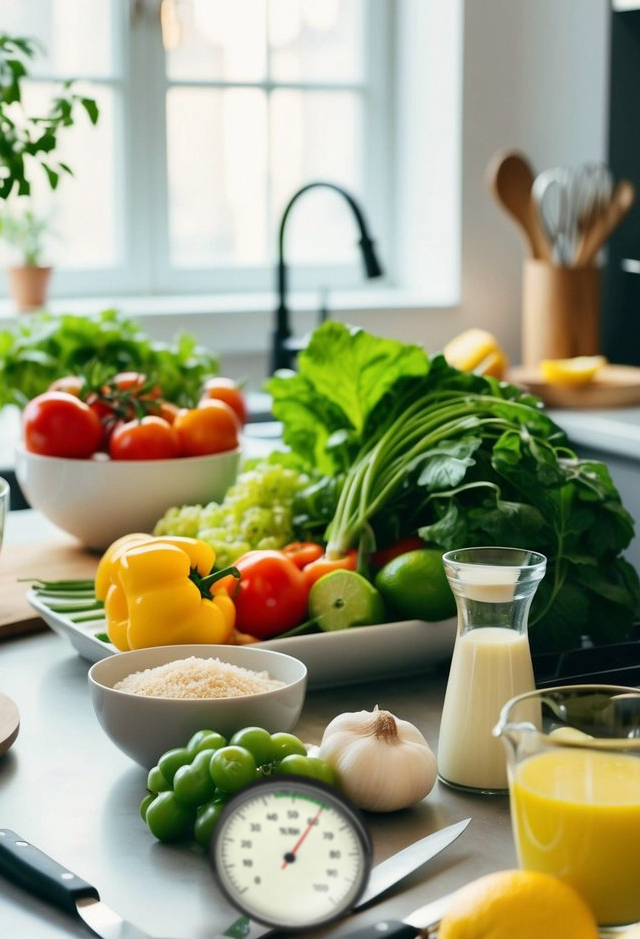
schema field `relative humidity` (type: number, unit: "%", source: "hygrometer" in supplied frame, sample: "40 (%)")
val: 60 (%)
